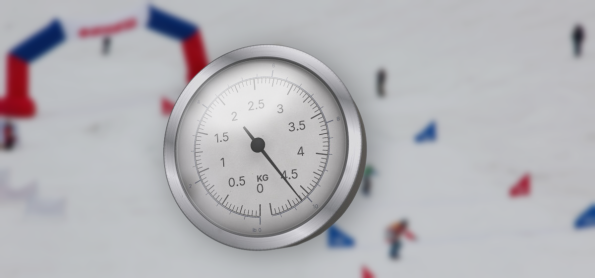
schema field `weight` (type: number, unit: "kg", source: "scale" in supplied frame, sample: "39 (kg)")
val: 4.6 (kg)
